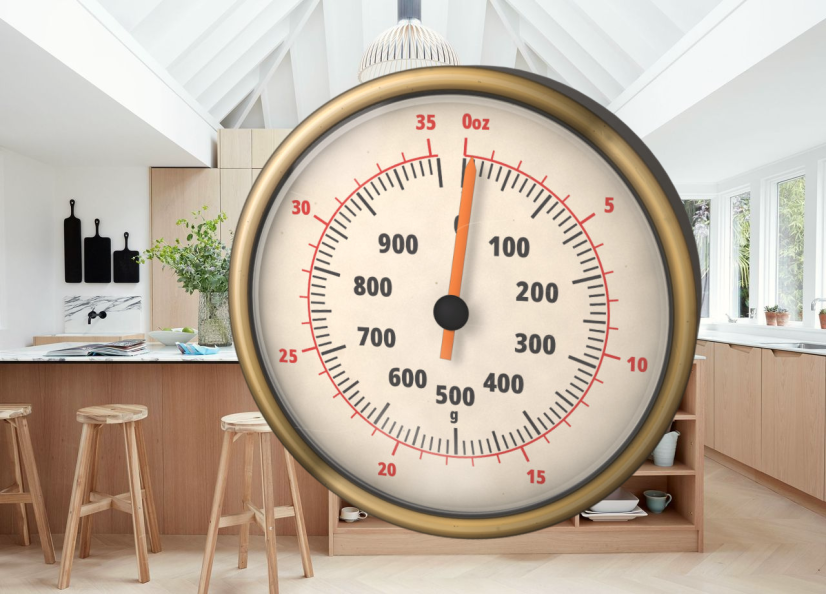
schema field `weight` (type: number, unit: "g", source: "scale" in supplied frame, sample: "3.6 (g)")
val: 10 (g)
